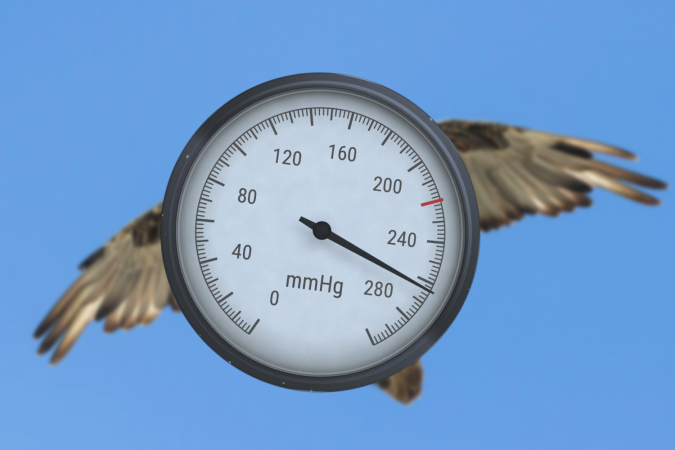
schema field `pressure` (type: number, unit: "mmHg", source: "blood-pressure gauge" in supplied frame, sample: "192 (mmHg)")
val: 264 (mmHg)
